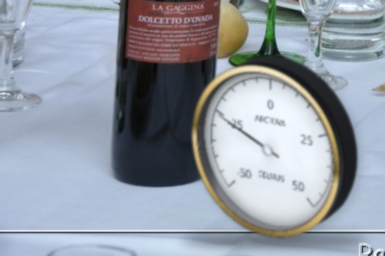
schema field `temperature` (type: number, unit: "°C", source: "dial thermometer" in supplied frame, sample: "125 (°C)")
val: -25 (°C)
